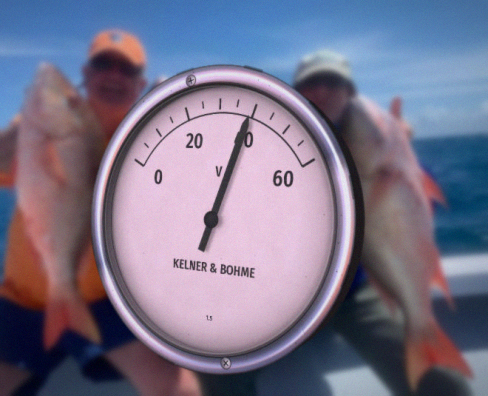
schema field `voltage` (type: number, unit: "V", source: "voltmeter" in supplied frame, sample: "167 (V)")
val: 40 (V)
